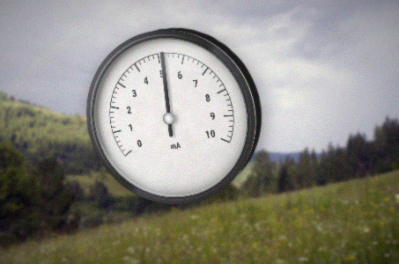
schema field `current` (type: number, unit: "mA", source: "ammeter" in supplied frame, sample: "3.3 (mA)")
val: 5.2 (mA)
